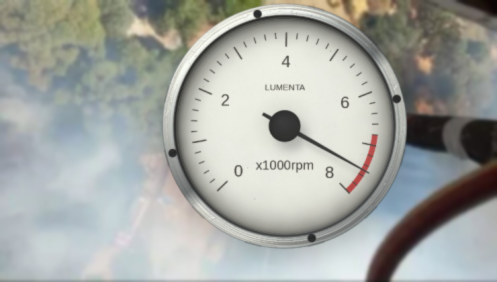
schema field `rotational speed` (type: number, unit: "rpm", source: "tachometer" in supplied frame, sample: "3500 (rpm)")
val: 7500 (rpm)
